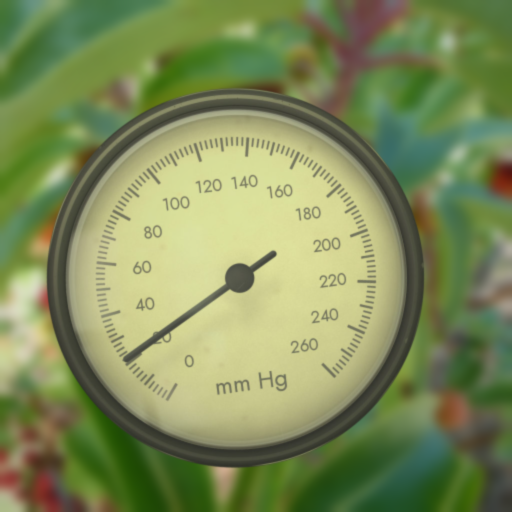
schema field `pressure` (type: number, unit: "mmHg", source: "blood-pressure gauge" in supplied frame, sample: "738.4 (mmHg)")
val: 22 (mmHg)
